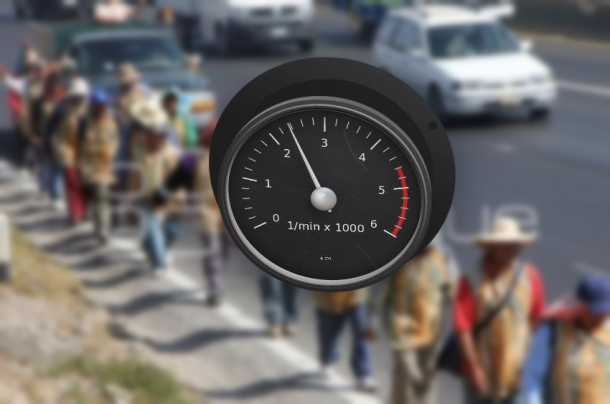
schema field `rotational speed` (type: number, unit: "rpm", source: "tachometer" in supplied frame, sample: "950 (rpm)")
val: 2400 (rpm)
